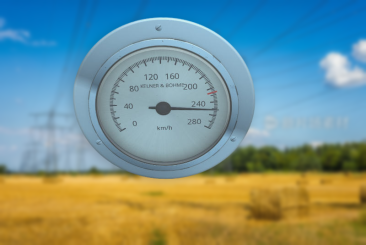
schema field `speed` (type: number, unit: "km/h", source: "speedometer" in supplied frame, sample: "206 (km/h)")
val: 250 (km/h)
